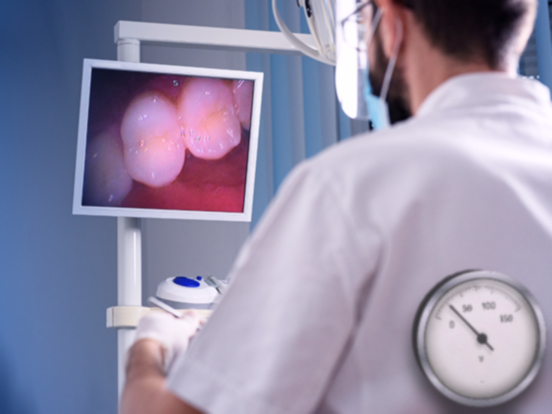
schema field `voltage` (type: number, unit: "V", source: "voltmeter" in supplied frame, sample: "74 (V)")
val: 25 (V)
